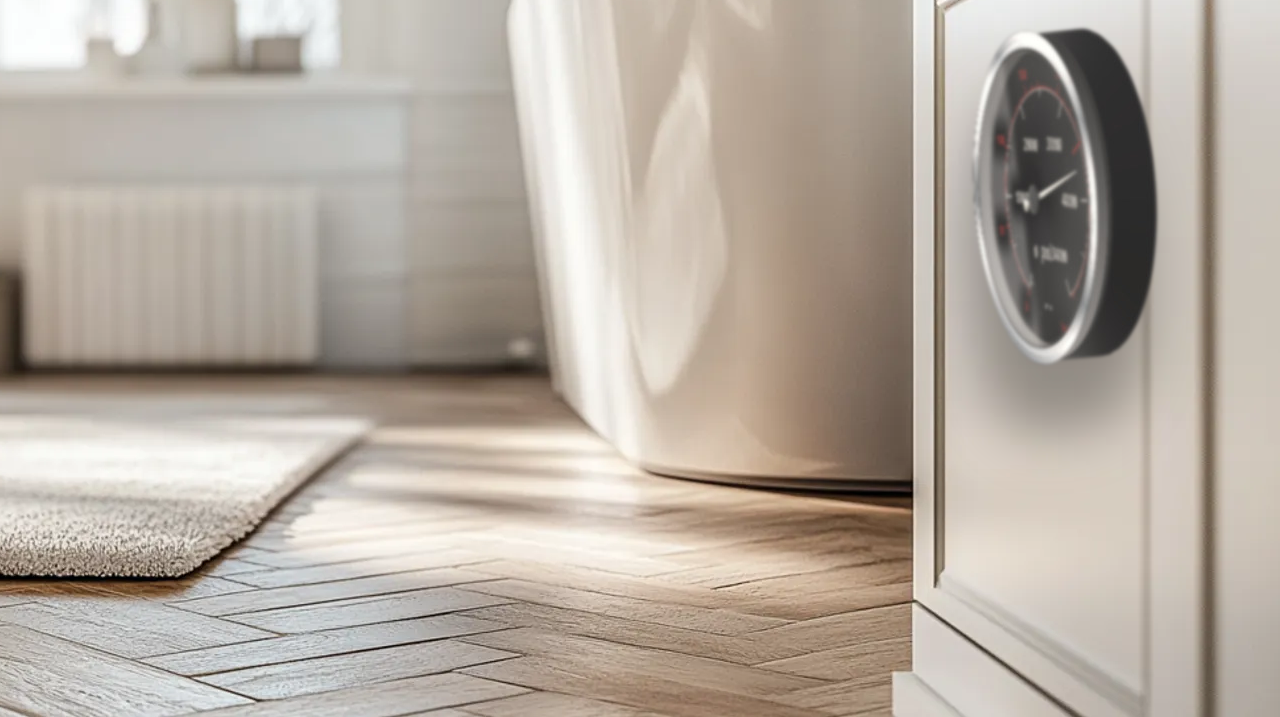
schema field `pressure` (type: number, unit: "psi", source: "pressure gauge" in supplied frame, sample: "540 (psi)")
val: 3750 (psi)
